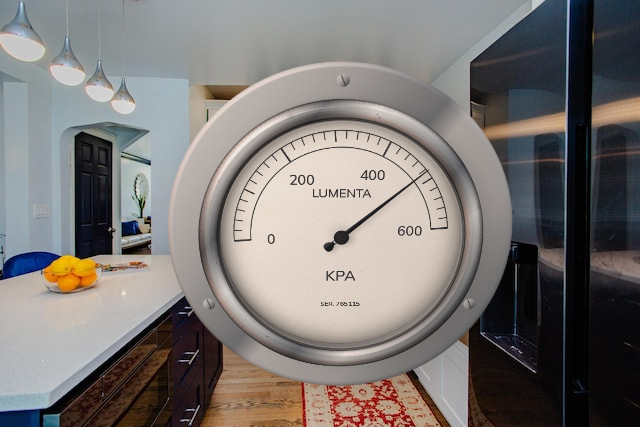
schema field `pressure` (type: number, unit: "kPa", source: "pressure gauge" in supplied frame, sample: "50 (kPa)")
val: 480 (kPa)
